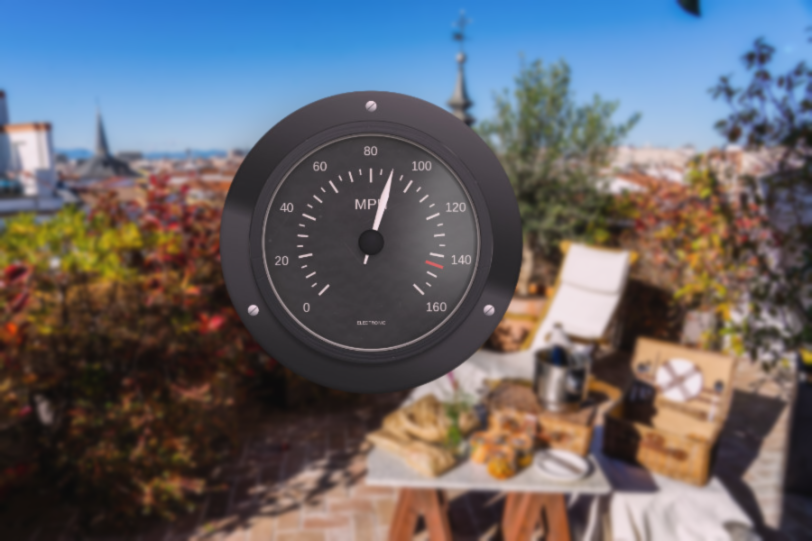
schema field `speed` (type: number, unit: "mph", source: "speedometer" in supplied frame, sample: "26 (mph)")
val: 90 (mph)
